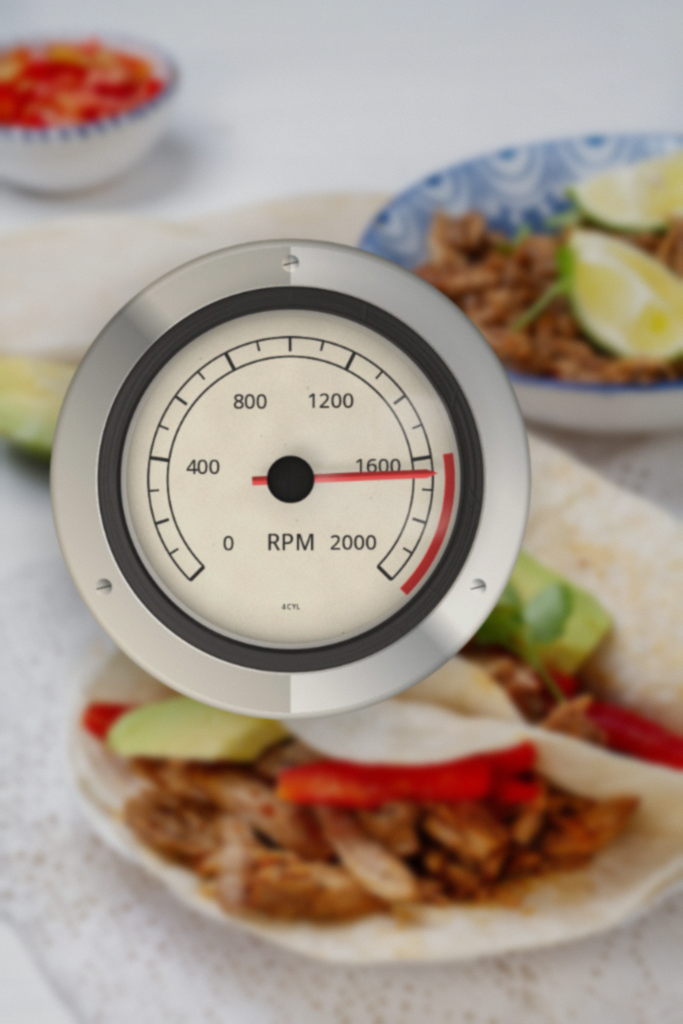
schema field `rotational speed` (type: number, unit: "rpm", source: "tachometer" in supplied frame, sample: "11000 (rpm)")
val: 1650 (rpm)
